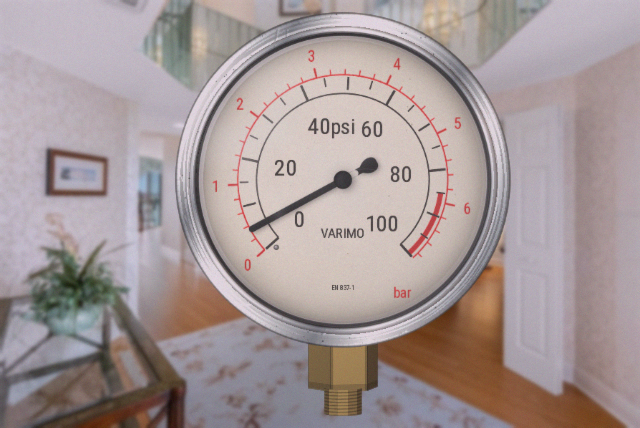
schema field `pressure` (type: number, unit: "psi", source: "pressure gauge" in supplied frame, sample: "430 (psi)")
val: 5 (psi)
